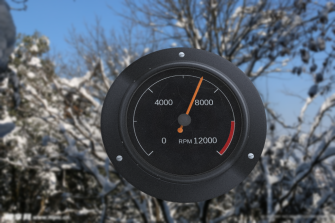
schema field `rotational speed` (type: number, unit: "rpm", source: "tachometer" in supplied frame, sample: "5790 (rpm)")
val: 7000 (rpm)
